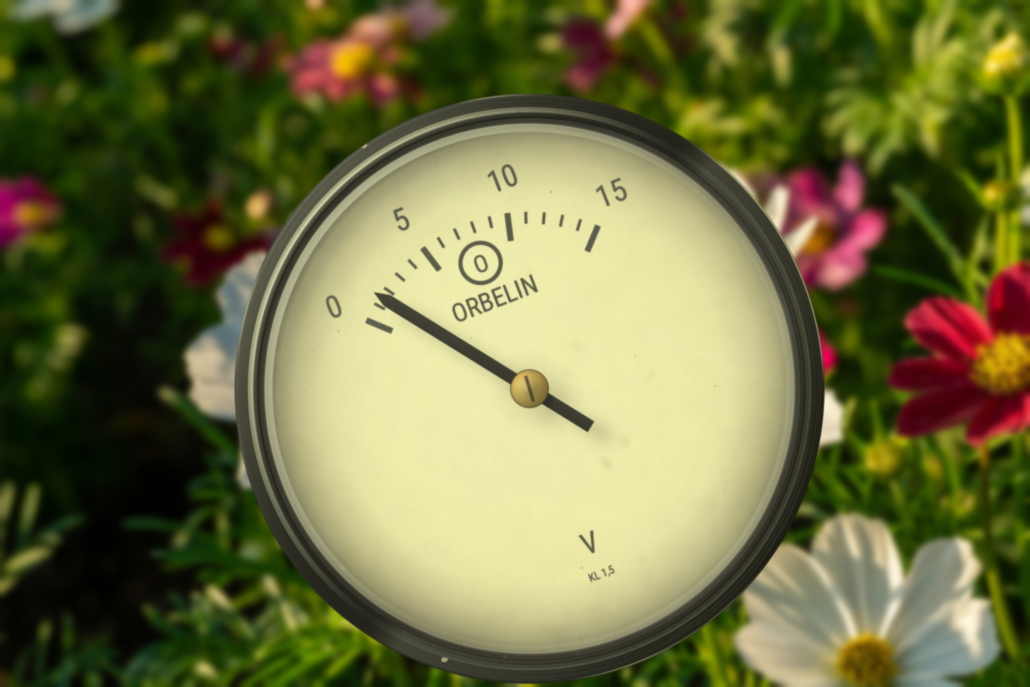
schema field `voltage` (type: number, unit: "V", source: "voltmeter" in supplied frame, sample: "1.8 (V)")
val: 1.5 (V)
